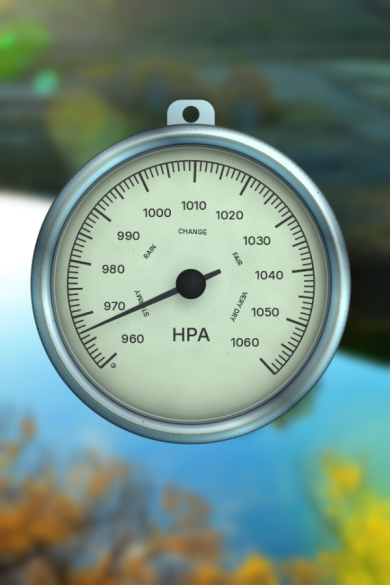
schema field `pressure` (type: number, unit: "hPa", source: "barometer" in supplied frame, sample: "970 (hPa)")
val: 967 (hPa)
